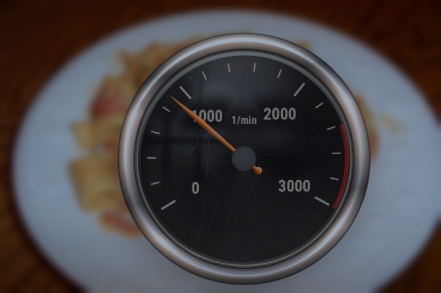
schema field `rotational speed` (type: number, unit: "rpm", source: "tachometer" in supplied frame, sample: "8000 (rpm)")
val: 900 (rpm)
